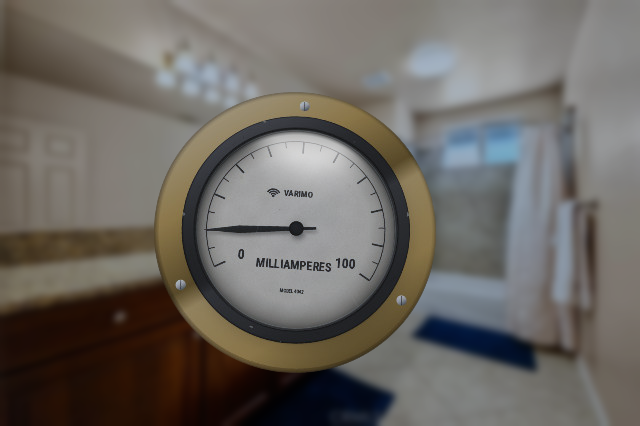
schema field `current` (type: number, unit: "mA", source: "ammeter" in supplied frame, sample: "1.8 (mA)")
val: 10 (mA)
